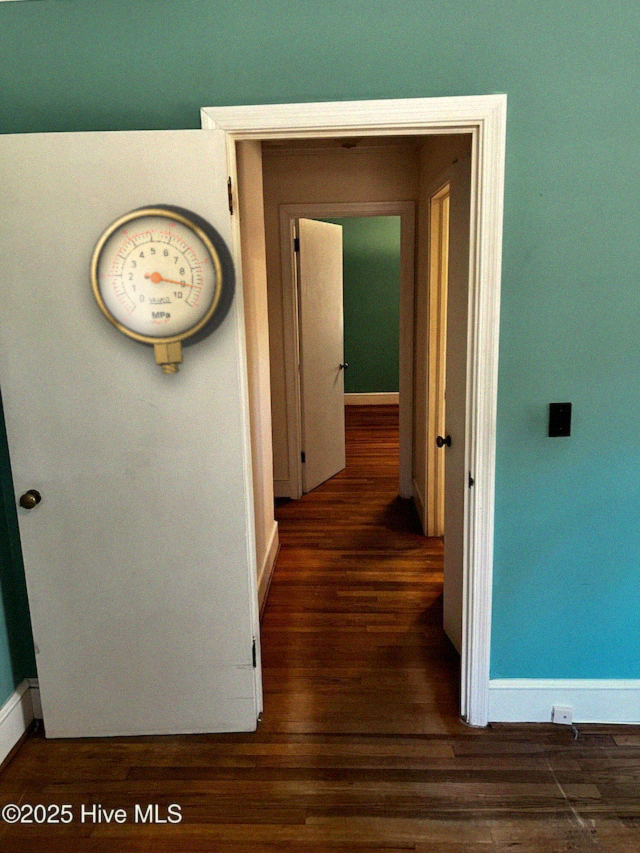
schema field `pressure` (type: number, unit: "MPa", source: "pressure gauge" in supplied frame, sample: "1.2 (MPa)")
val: 9 (MPa)
